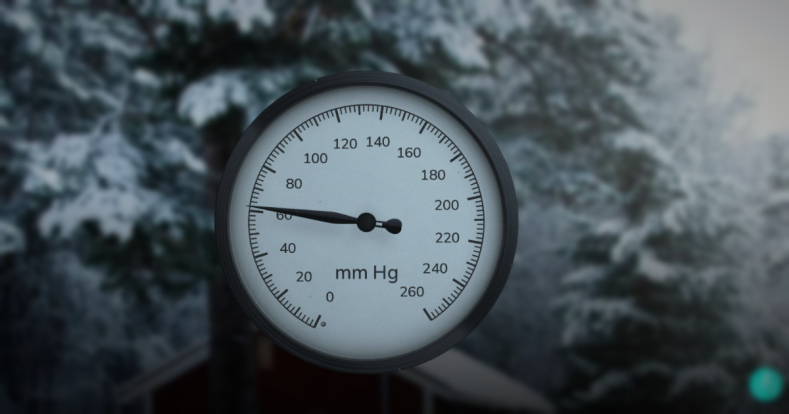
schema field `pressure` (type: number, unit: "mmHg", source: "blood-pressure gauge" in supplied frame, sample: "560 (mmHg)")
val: 62 (mmHg)
